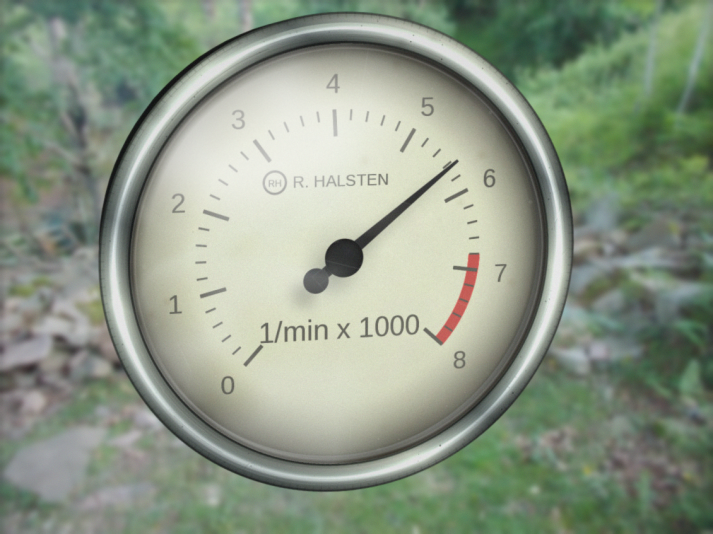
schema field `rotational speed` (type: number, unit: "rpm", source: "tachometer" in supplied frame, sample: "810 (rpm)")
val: 5600 (rpm)
